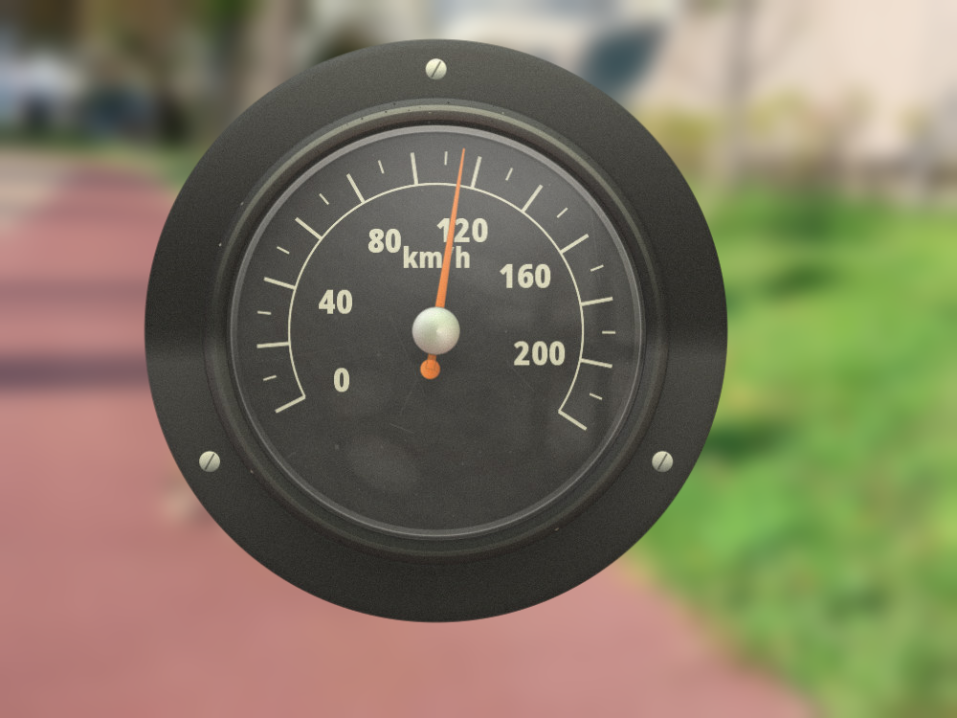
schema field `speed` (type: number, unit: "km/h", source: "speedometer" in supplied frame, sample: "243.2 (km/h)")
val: 115 (km/h)
